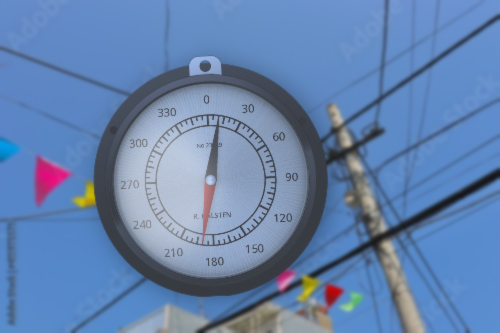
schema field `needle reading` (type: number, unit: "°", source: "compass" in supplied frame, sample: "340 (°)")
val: 190 (°)
